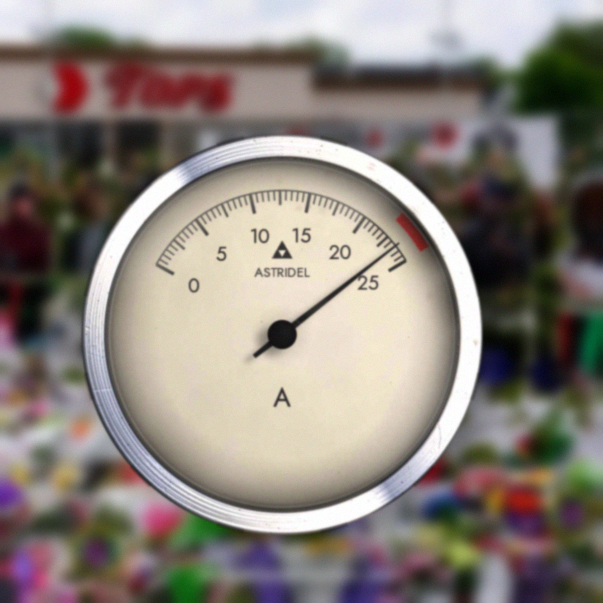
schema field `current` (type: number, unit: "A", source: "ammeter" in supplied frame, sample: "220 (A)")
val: 23.5 (A)
